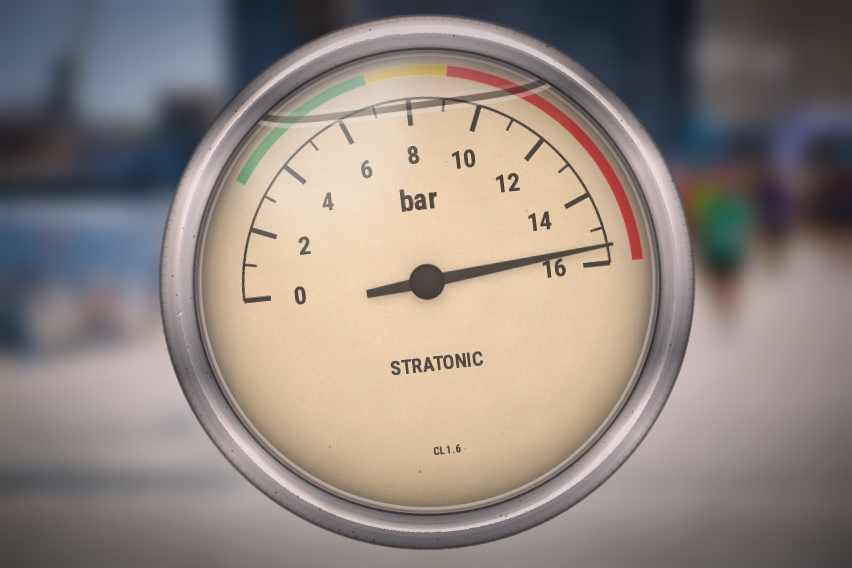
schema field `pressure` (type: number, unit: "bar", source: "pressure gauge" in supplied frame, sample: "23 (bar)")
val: 15.5 (bar)
